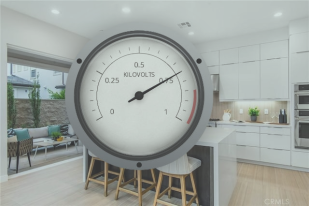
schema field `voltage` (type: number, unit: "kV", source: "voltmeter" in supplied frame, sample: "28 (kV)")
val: 0.75 (kV)
